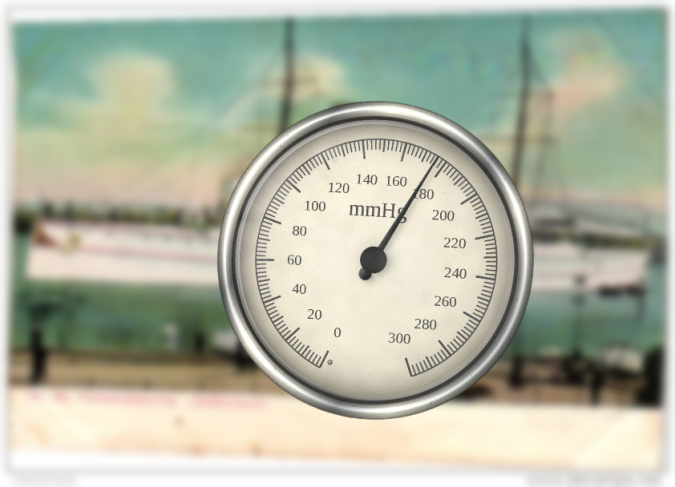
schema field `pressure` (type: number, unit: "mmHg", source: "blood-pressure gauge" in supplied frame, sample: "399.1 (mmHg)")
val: 176 (mmHg)
